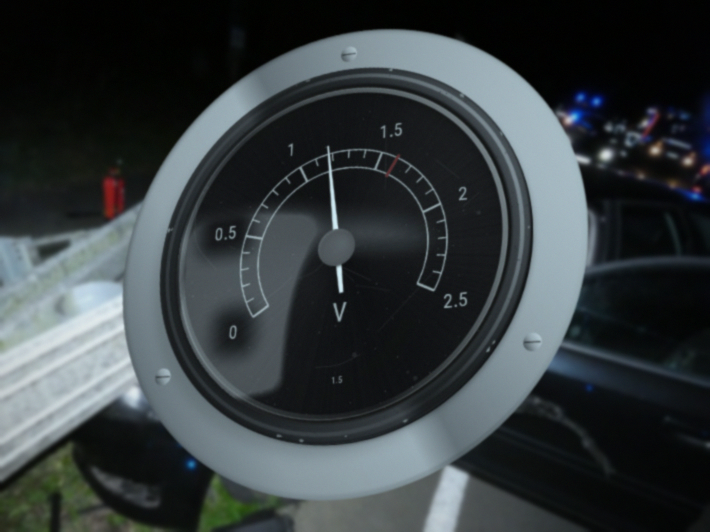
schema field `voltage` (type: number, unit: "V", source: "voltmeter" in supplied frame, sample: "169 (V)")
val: 1.2 (V)
